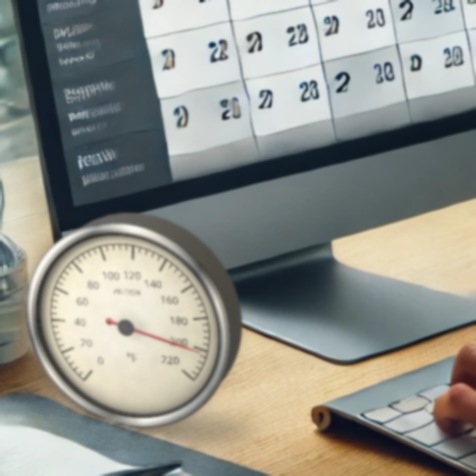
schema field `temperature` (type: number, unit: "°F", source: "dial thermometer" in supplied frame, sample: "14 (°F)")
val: 200 (°F)
